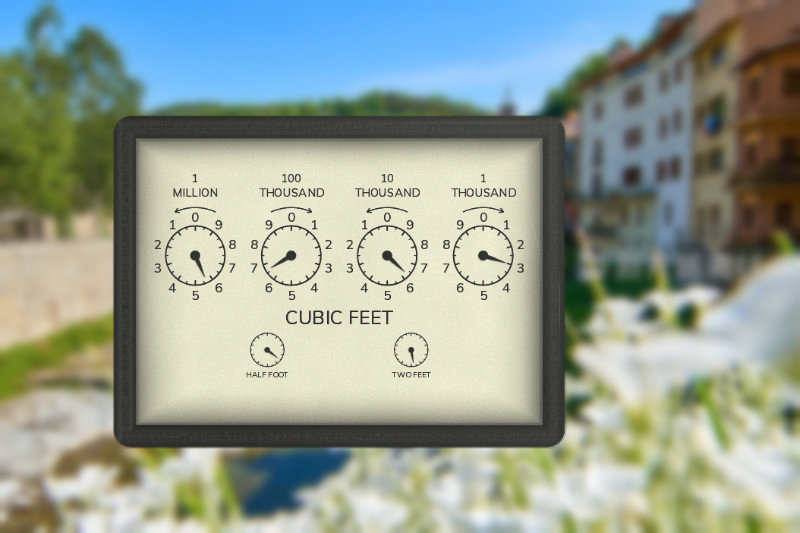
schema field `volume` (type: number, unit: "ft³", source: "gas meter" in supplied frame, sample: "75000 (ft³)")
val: 566300 (ft³)
